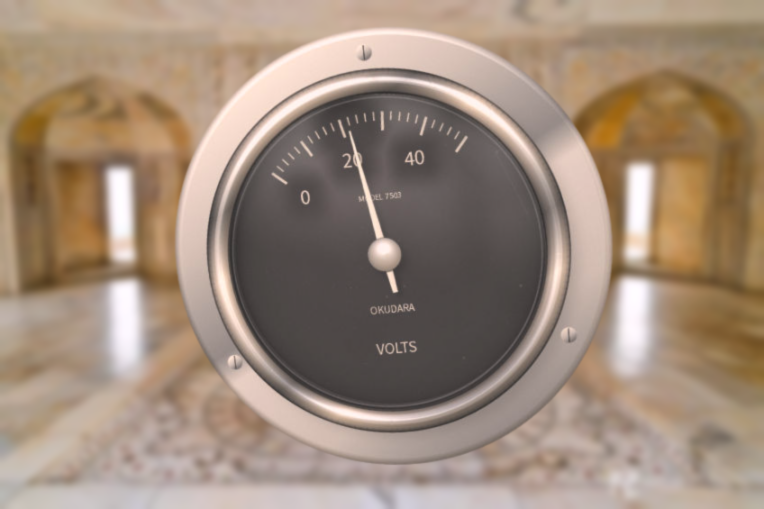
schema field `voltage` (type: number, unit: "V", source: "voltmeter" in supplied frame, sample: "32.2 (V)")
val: 22 (V)
